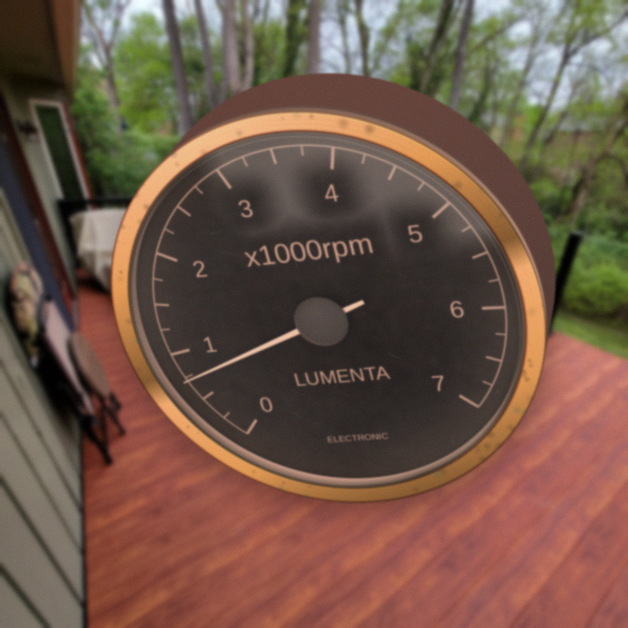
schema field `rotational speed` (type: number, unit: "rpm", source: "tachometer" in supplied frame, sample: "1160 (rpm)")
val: 750 (rpm)
